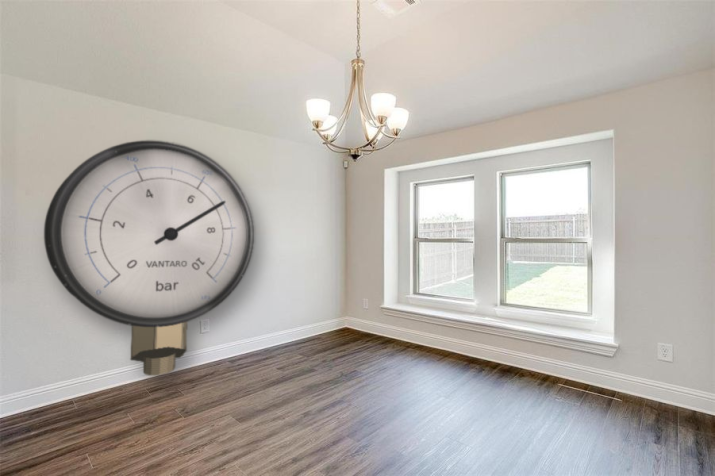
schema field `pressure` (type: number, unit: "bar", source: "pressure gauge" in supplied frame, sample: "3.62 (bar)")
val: 7 (bar)
